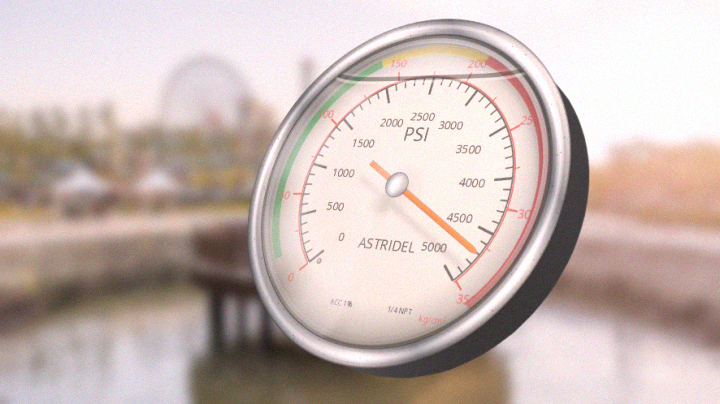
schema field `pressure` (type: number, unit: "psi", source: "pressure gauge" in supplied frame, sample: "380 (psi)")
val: 4700 (psi)
